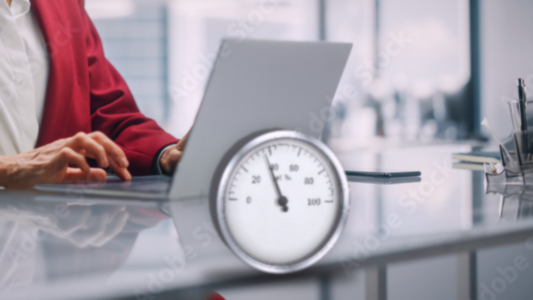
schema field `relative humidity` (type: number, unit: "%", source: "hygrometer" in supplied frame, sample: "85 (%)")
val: 36 (%)
